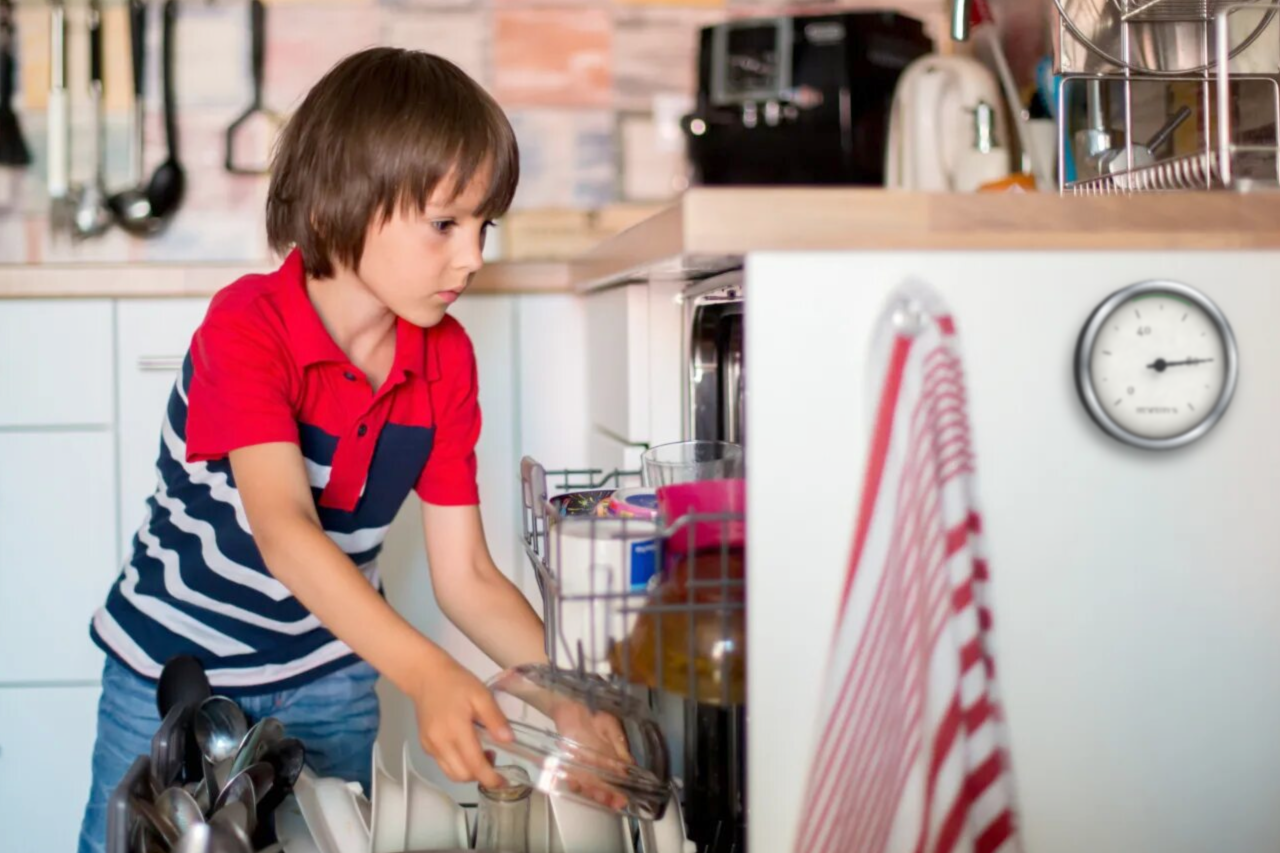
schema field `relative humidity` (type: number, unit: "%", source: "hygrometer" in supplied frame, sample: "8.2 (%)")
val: 80 (%)
